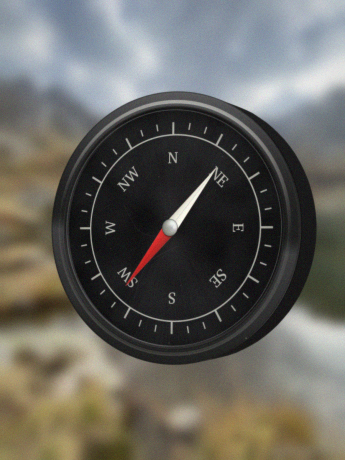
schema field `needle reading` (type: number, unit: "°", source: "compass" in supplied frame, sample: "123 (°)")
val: 220 (°)
